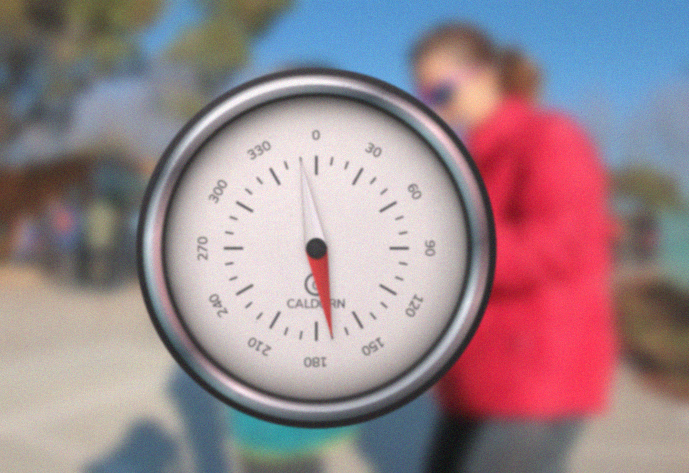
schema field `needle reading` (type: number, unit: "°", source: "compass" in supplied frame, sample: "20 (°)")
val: 170 (°)
